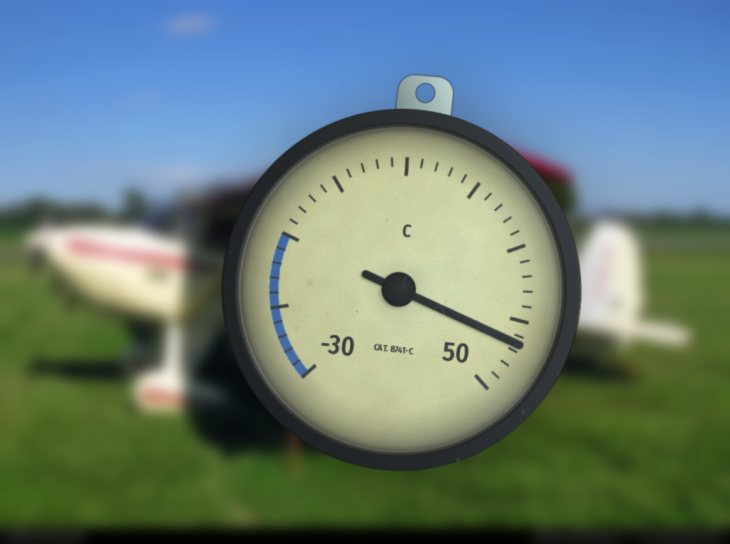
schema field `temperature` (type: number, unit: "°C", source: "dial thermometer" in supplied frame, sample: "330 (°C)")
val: 43 (°C)
